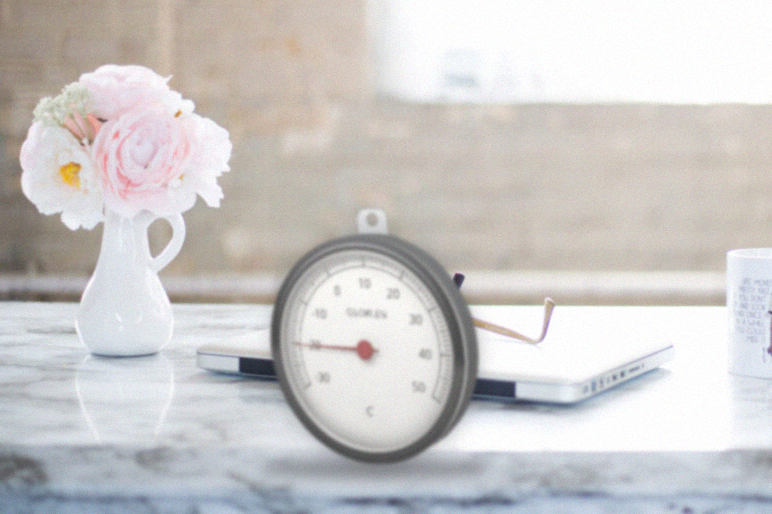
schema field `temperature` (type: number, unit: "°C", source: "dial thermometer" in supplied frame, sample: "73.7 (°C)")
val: -20 (°C)
